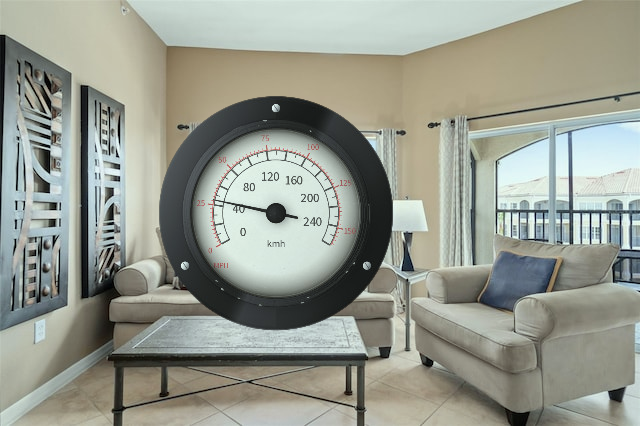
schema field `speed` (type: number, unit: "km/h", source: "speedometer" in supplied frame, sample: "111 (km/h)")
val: 45 (km/h)
